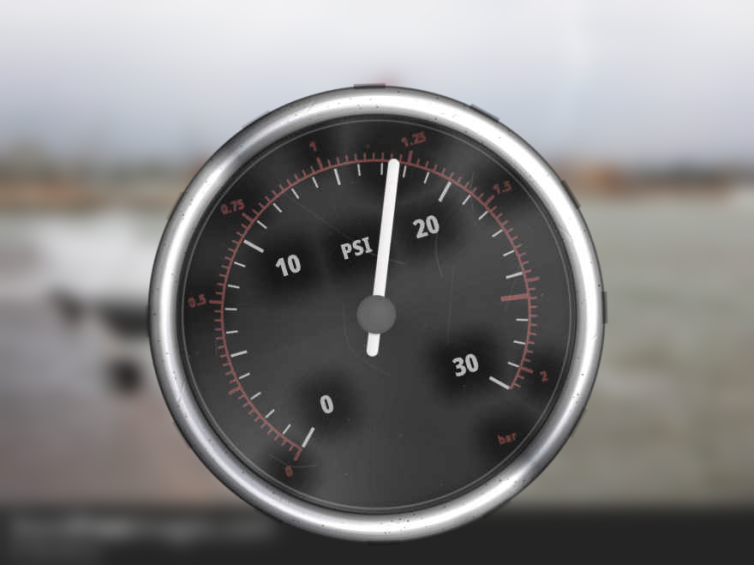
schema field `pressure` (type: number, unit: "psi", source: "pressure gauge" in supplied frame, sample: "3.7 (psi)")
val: 17.5 (psi)
